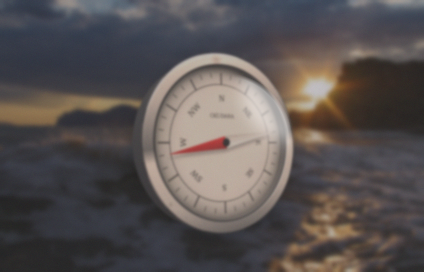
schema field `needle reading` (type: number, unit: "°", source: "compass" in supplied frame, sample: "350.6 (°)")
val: 260 (°)
